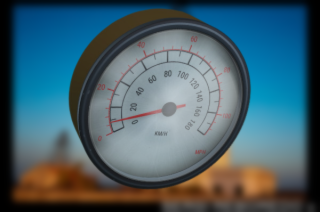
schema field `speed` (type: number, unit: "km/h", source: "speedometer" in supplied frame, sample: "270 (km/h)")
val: 10 (km/h)
